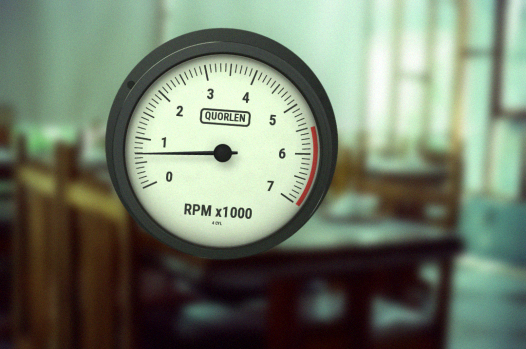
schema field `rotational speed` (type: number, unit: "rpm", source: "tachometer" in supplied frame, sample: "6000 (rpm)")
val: 700 (rpm)
